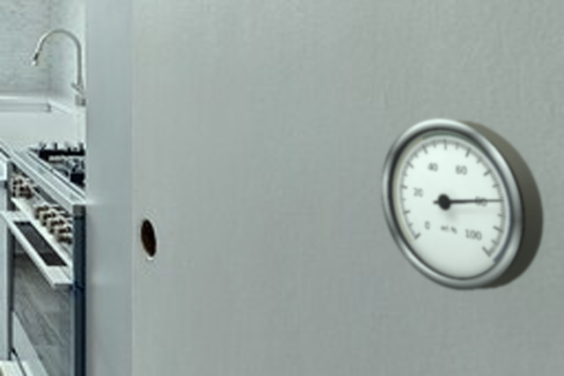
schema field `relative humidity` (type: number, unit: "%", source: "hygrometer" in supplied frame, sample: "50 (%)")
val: 80 (%)
